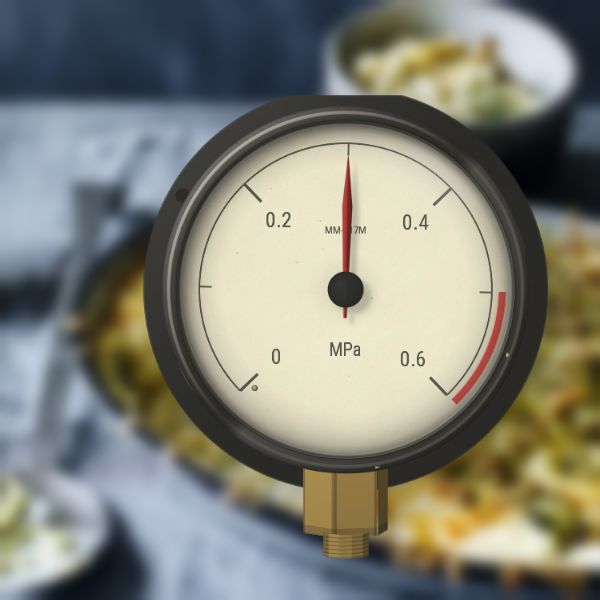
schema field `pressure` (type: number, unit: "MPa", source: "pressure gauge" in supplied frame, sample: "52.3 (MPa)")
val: 0.3 (MPa)
